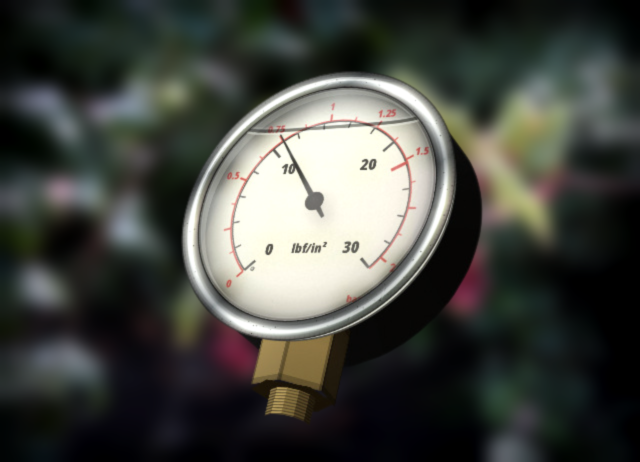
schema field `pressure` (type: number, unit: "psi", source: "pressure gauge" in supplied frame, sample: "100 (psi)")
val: 11 (psi)
